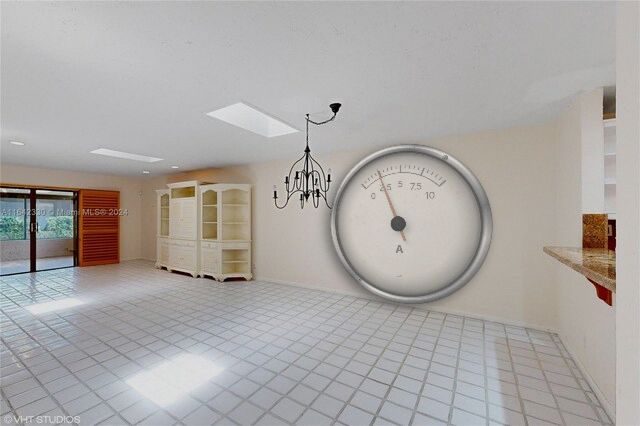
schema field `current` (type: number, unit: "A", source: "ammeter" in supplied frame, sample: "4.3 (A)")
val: 2.5 (A)
